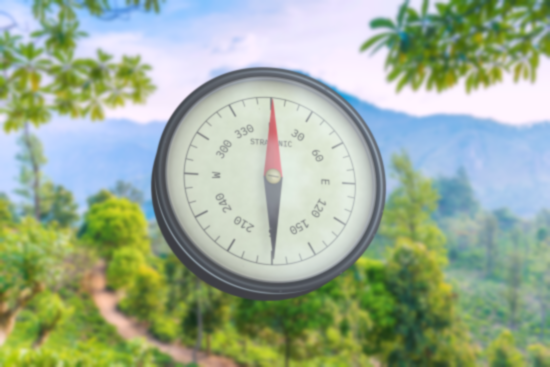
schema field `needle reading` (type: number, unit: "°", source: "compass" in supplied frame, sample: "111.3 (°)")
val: 0 (°)
